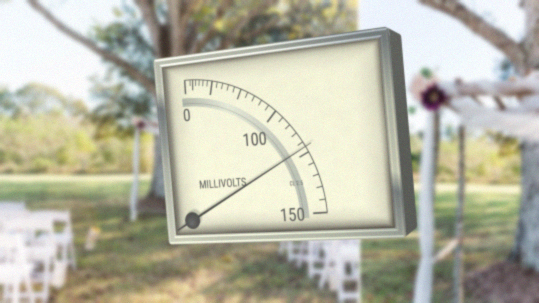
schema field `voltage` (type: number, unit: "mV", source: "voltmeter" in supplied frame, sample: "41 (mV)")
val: 122.5 (mV)
